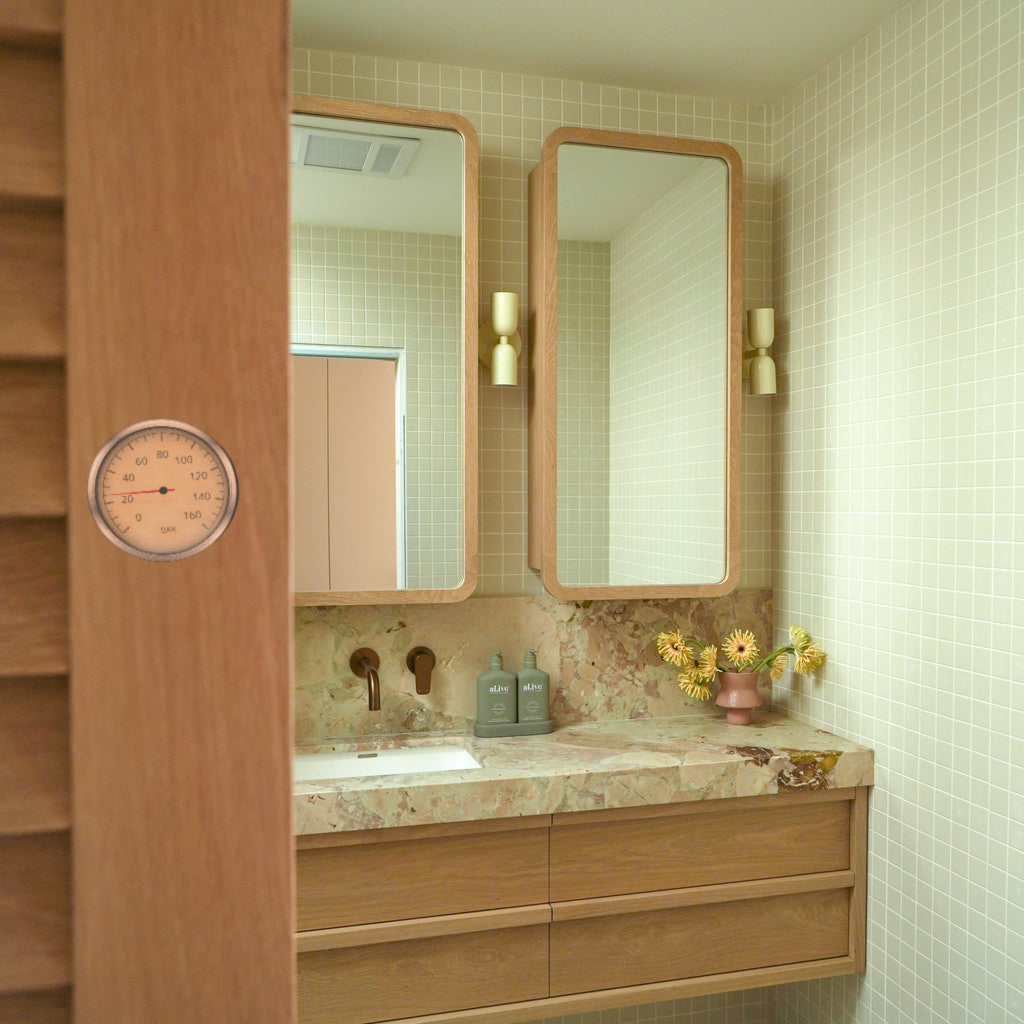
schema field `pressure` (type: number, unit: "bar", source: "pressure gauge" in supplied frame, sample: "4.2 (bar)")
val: 25 (bar)
